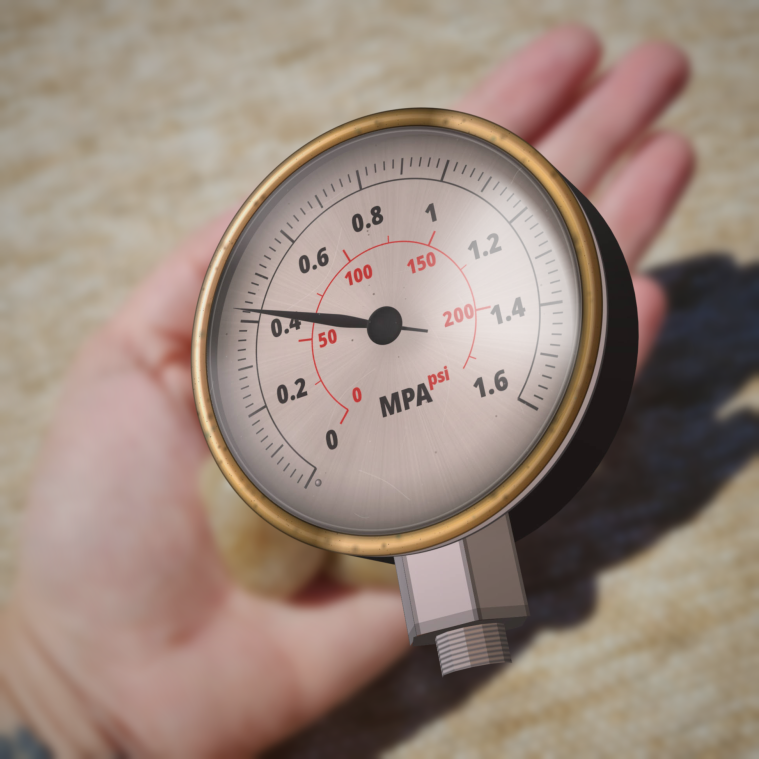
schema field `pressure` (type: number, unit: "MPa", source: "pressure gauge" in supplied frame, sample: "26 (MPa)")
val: 0.42 (MPa)
